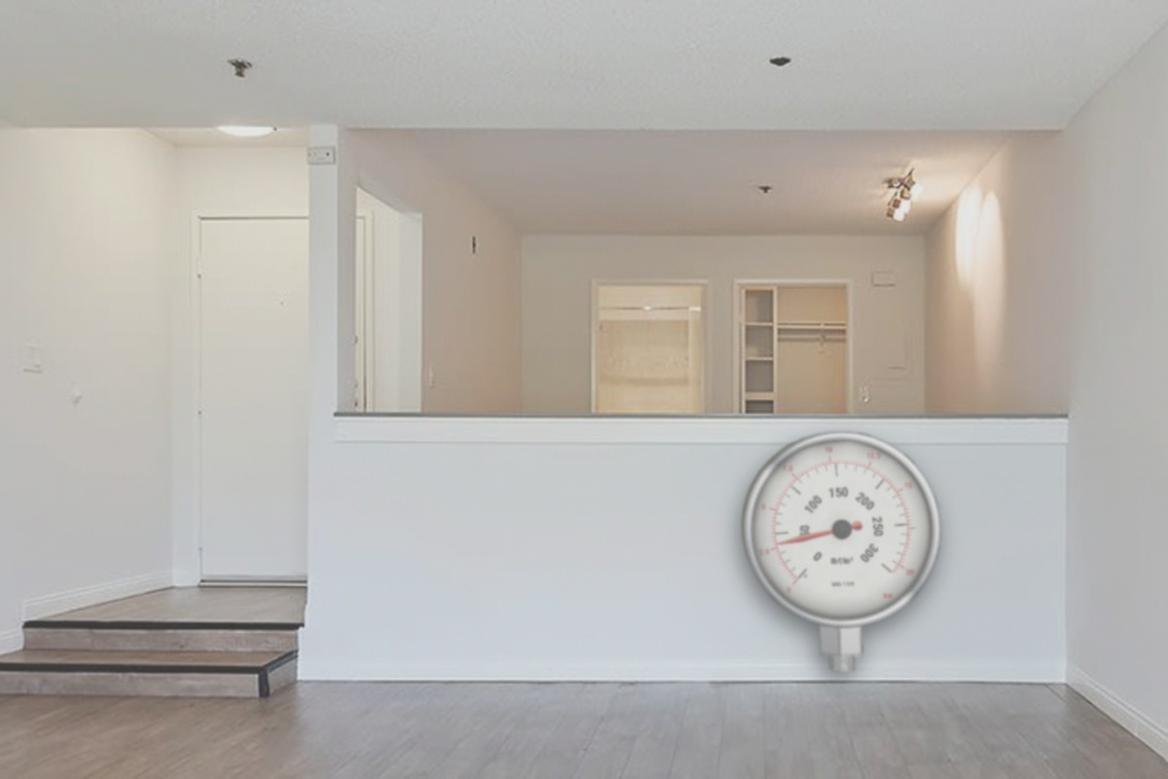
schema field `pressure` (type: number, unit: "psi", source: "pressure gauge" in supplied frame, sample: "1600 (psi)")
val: 40 (psi)
